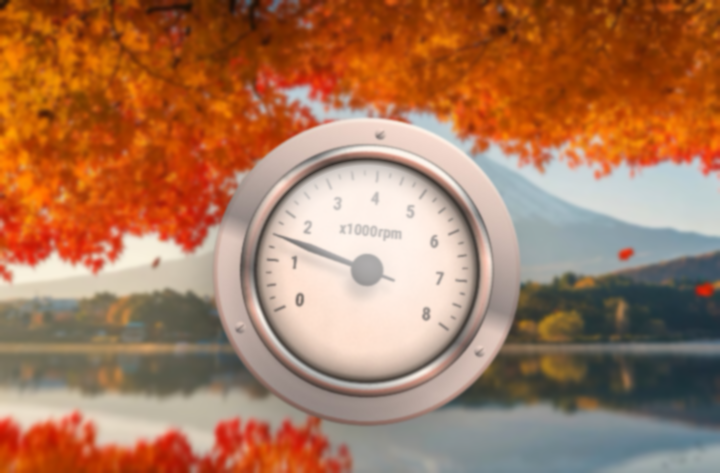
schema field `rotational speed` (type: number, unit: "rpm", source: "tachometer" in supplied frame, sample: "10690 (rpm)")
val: 1500 (rpm)
